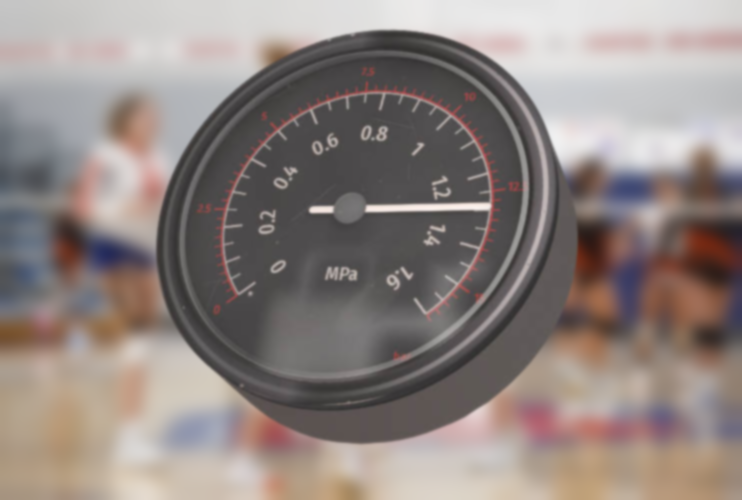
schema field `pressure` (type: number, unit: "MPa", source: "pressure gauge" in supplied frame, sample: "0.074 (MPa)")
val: 1.3 (MPa)
